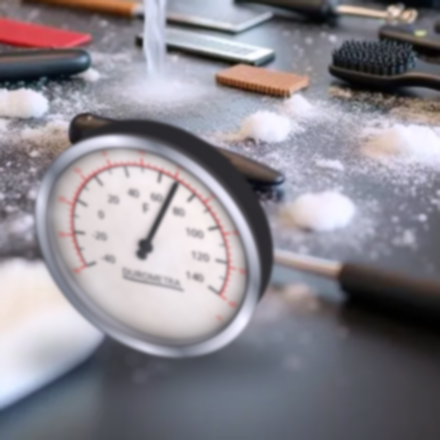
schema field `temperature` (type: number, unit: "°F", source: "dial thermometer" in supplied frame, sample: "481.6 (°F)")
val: 70 (°F)
